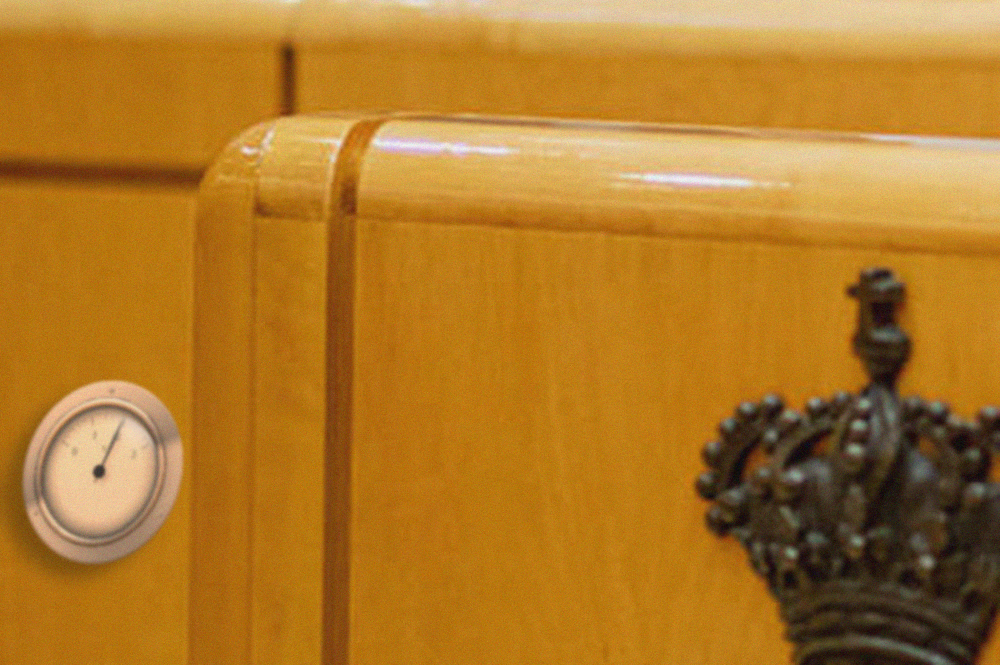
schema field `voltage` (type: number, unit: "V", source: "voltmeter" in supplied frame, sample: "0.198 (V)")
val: 2 (V)
